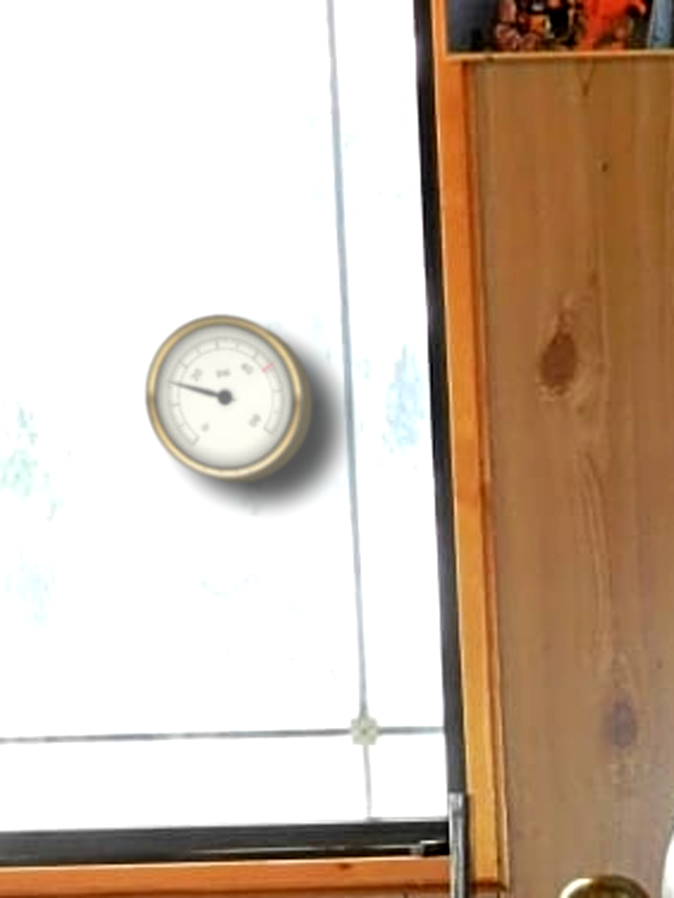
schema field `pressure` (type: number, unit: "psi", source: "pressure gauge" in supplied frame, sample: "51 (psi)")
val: 15 (psi)
